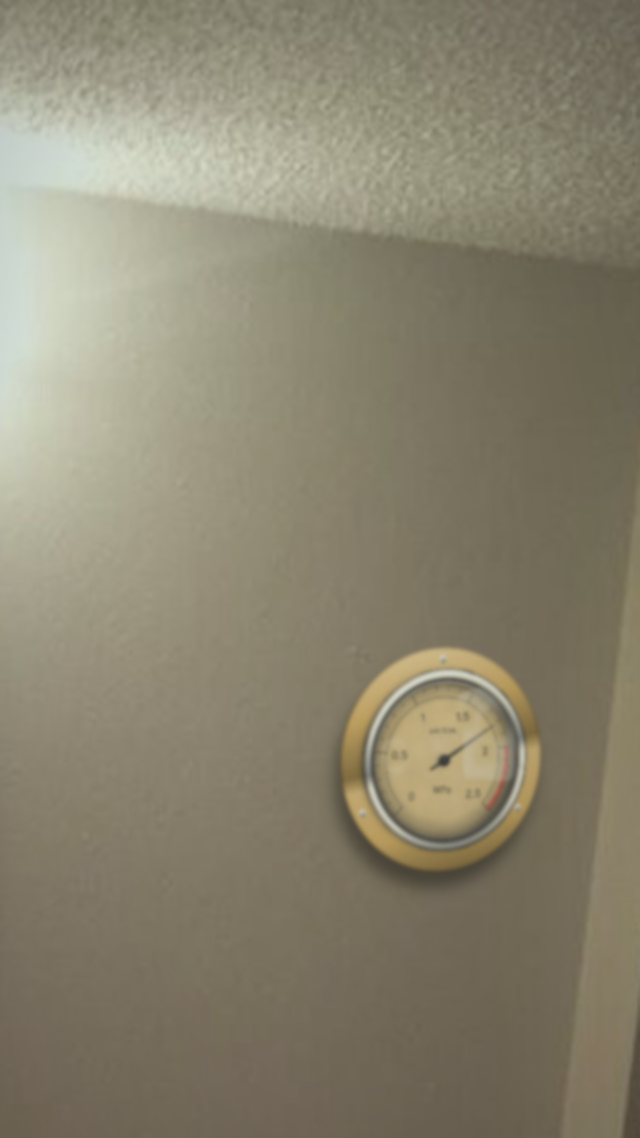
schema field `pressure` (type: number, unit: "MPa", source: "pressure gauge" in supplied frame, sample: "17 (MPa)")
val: 1.8 (MPa)
